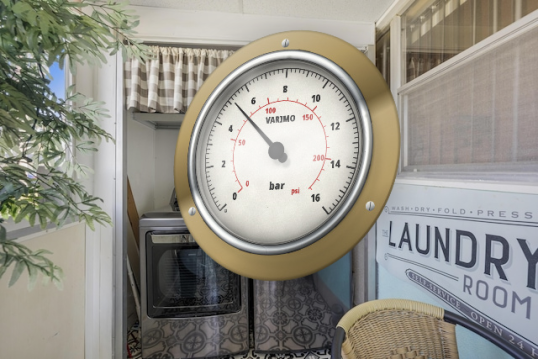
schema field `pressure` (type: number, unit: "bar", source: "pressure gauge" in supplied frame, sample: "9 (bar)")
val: 5.2 (bar)
